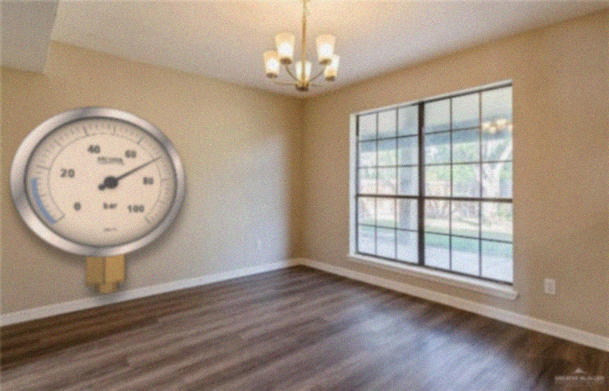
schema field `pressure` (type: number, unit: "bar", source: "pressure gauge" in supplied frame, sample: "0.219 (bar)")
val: 70 (bar)
